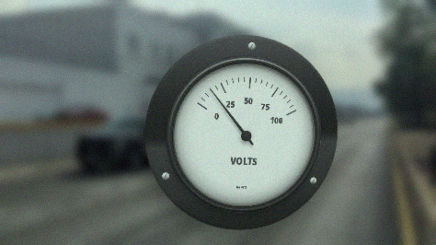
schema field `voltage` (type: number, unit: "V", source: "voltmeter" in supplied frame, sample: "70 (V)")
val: 15 (V)
